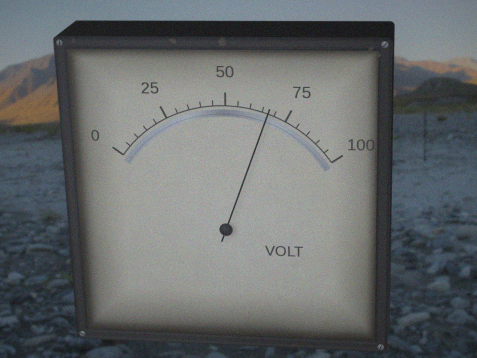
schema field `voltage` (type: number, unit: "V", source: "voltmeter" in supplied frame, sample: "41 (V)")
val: 67.5 (V)
